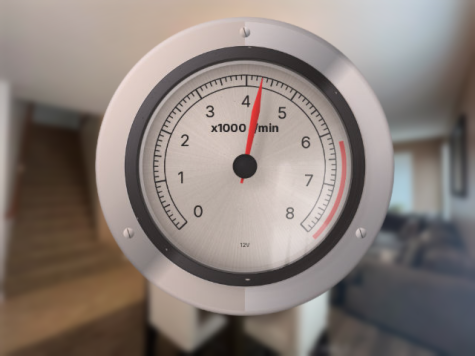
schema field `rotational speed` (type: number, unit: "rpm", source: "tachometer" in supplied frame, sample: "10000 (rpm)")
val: 4300 (rpm)
